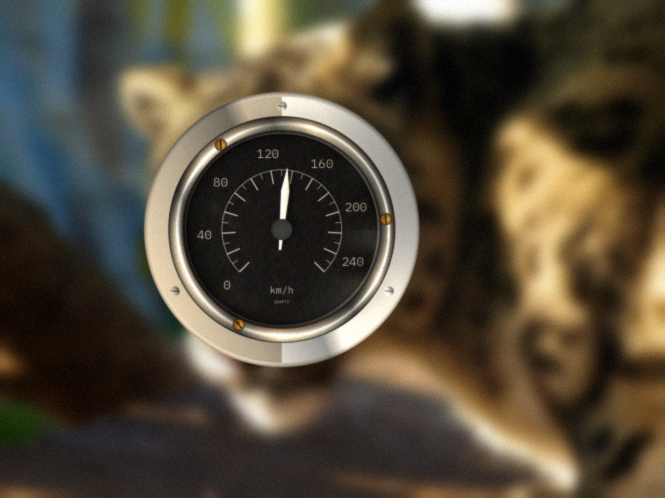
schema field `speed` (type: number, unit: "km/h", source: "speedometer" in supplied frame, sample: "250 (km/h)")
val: 135 (km/h)
